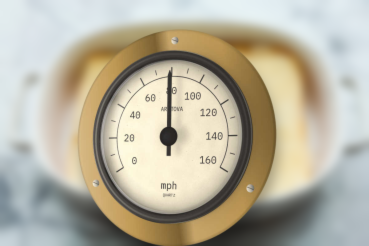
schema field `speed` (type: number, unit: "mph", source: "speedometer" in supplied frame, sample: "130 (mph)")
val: 80 (mph)
